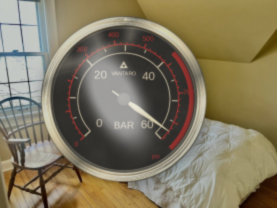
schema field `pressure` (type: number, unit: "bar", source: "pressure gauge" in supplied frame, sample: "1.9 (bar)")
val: 57.5 (bar)
